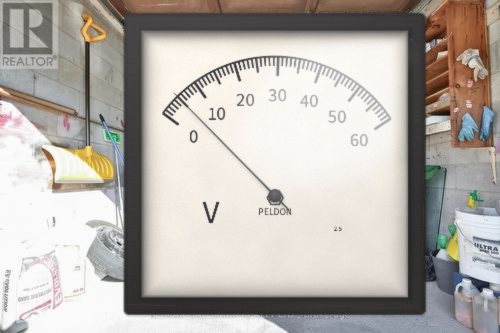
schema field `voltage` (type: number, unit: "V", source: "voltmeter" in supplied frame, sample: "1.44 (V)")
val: 5 (V)
